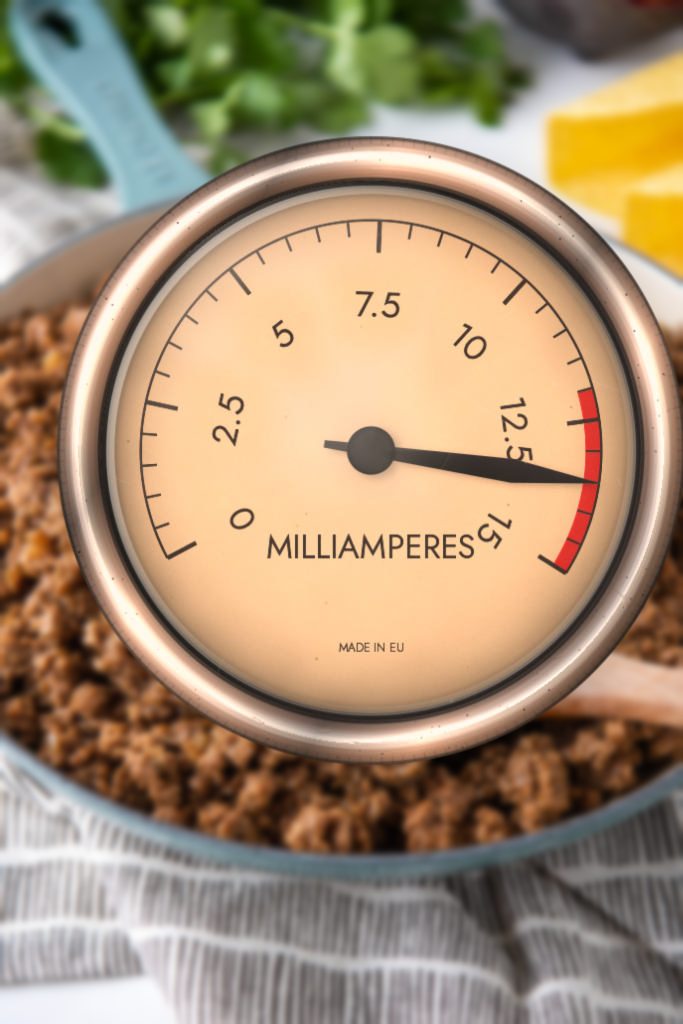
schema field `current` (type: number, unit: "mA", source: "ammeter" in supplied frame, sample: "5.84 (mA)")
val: 13.5 (mA)
